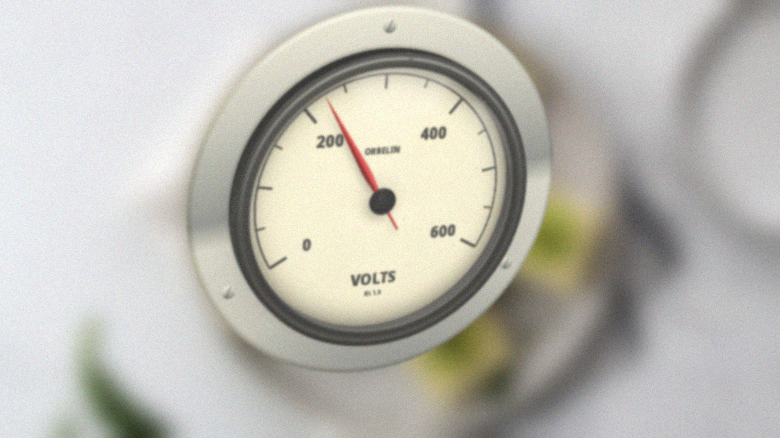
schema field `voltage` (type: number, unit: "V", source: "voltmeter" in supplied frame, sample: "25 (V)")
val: 225 (V)
